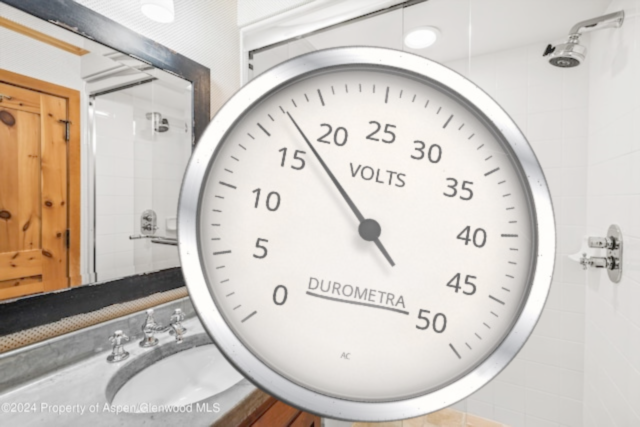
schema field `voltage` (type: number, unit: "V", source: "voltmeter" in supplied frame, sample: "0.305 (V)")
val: 17 (V)
